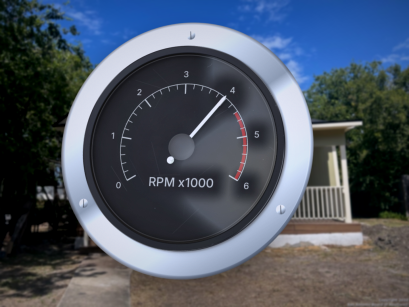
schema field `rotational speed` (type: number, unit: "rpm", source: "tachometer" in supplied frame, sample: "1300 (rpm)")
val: 4000 (rpm)
